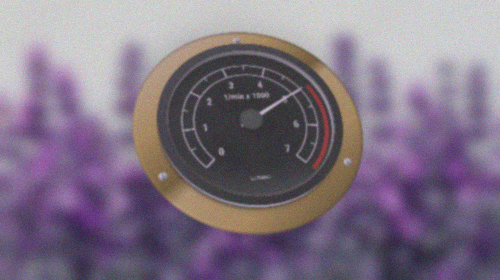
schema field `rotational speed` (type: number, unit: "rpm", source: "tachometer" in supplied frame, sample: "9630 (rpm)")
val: 5000 (rpm)
